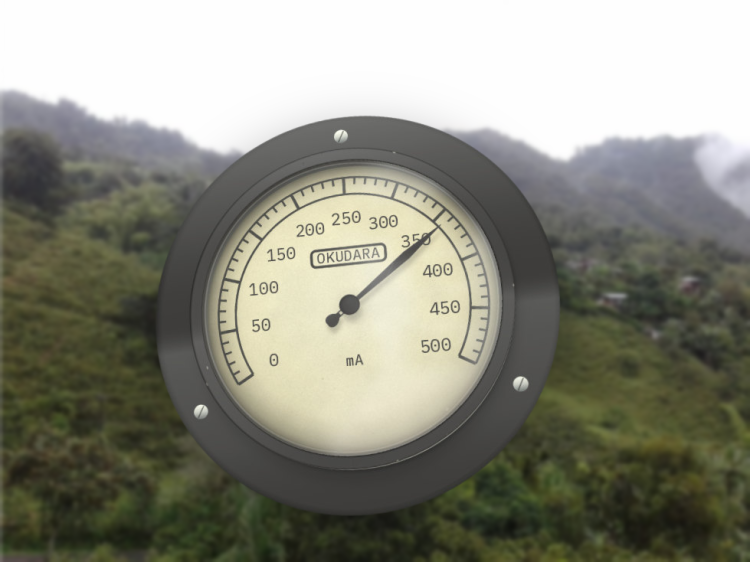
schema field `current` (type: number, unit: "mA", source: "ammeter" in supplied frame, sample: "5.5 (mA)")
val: 360 (mA)
